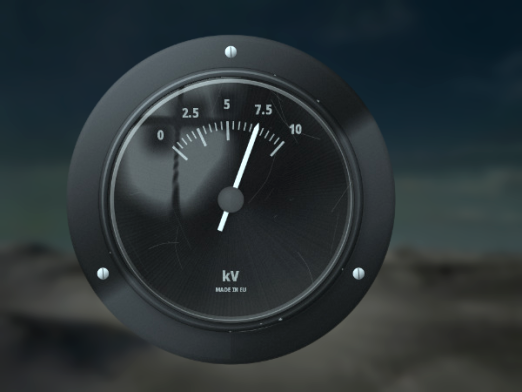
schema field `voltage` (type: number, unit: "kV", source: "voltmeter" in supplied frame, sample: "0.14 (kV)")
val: 7.5 (kV)
